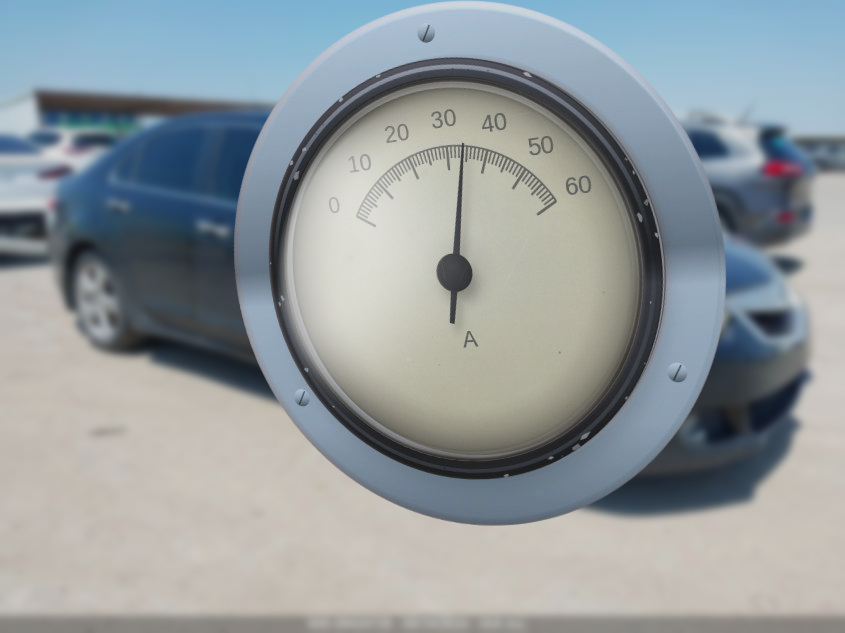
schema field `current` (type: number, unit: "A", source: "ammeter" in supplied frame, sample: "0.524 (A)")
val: 35 (A)
